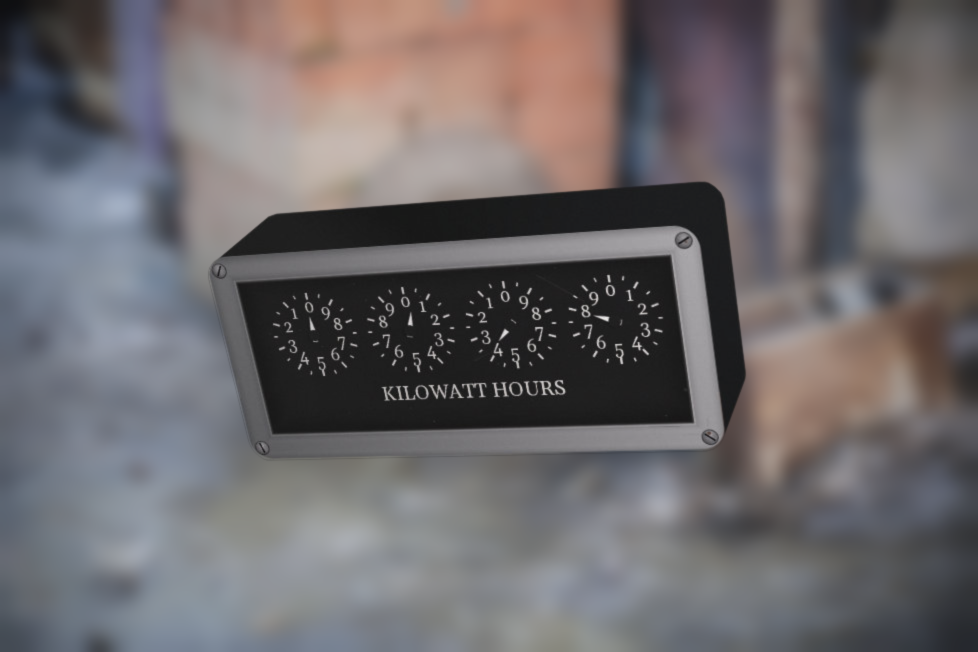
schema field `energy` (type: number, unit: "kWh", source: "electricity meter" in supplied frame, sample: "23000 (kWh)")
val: 38 (kWh)
